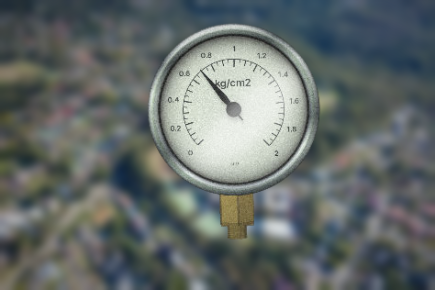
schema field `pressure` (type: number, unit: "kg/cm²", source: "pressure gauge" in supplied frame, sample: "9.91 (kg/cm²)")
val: 0.7 (kg/cm²)
